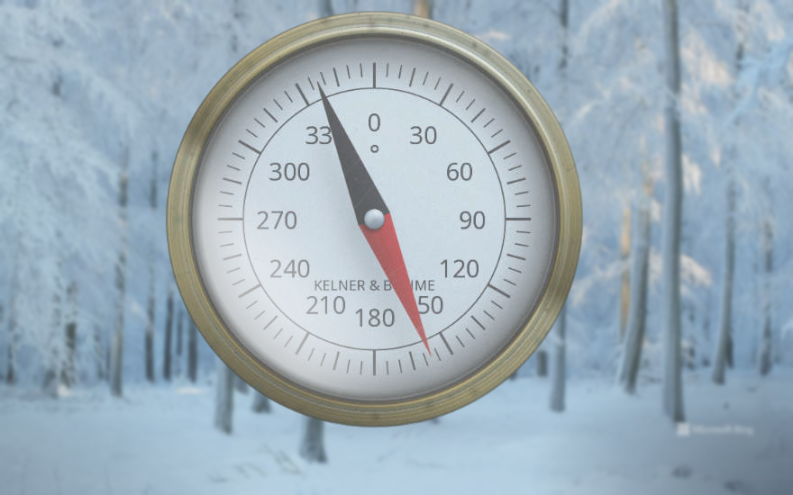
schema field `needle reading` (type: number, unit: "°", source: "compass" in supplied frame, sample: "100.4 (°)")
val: 157.5 (°)
